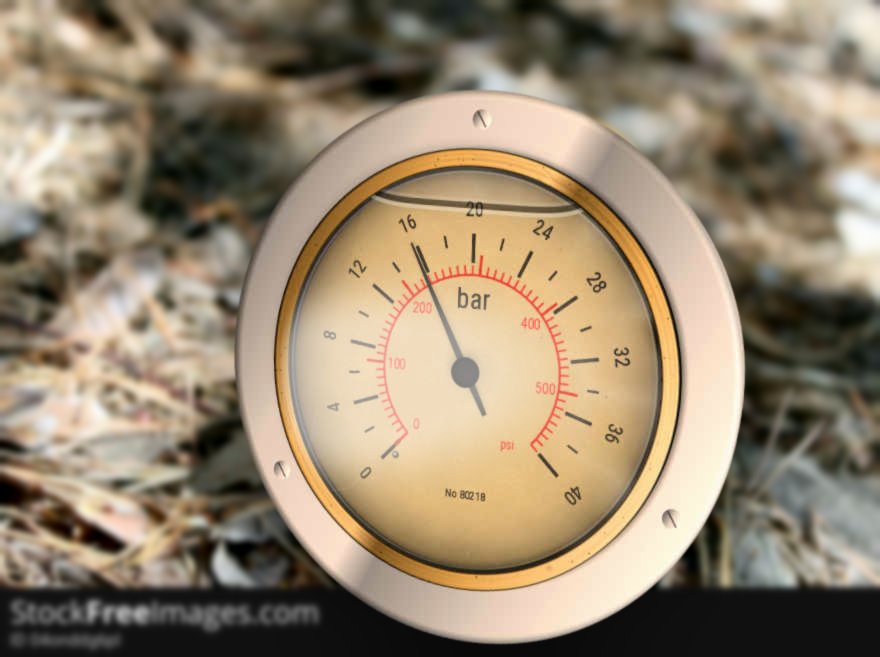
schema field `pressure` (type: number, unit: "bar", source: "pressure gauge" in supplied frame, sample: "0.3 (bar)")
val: 16 (bar)
